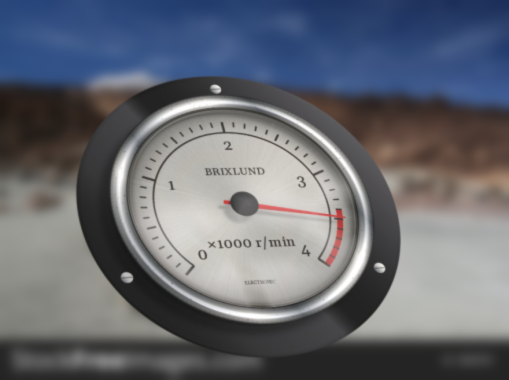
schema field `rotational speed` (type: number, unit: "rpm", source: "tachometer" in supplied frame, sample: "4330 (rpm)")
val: 3500 (rpm)
